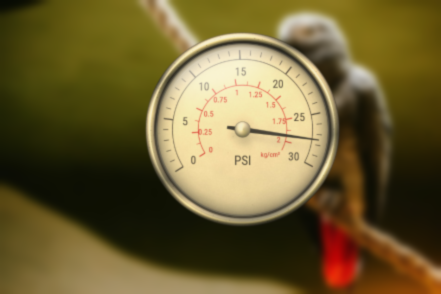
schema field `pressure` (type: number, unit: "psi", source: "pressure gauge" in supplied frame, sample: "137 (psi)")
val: 27.5 (psi)
